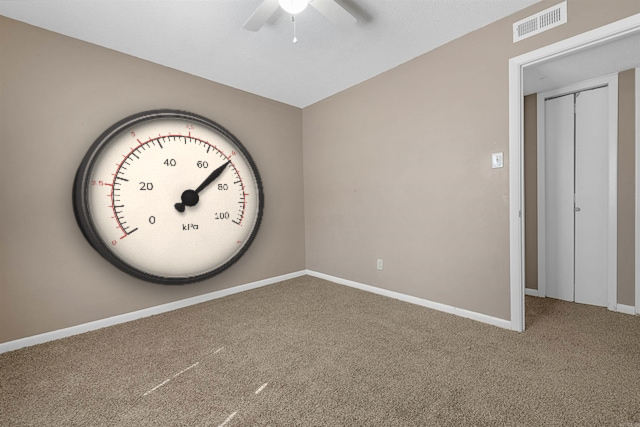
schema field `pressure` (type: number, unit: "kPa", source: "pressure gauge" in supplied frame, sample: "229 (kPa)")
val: 70 (kPa)
